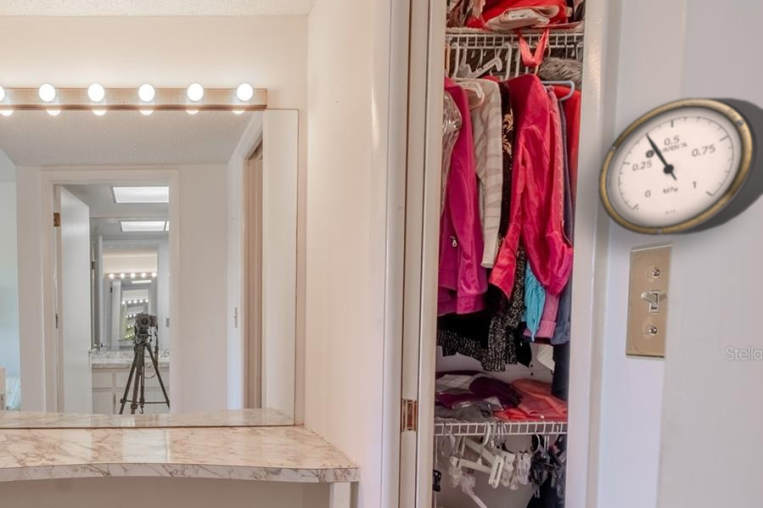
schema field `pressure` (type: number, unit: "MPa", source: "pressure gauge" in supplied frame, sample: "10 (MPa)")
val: 0.4 (MPa)
